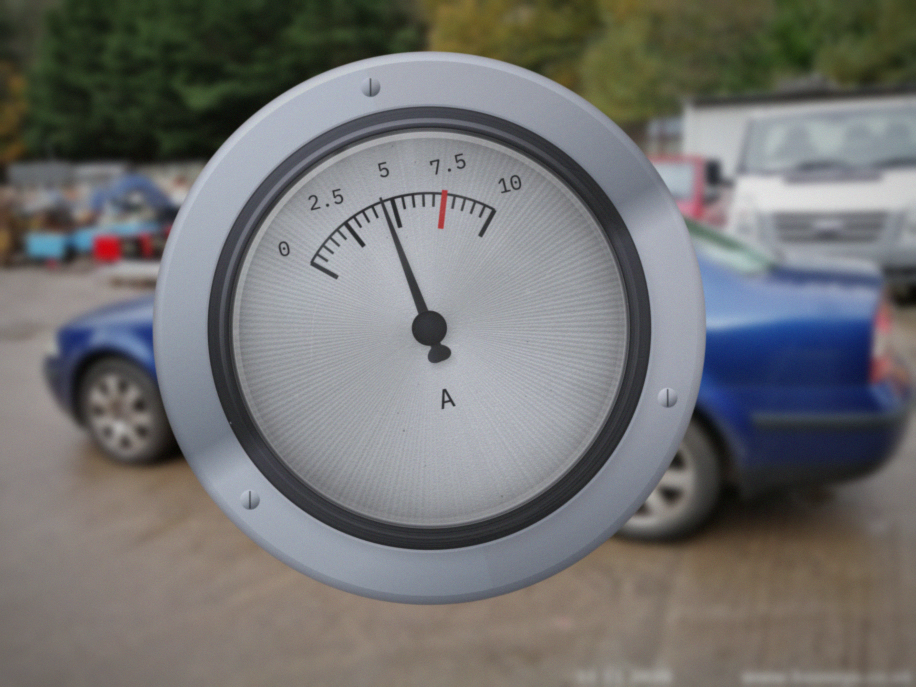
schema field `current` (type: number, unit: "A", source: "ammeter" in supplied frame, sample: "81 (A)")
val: 4.5 (A)
